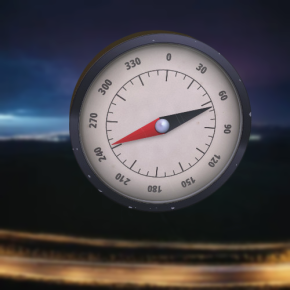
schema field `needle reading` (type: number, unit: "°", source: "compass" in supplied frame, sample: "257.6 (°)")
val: 245 (°)
